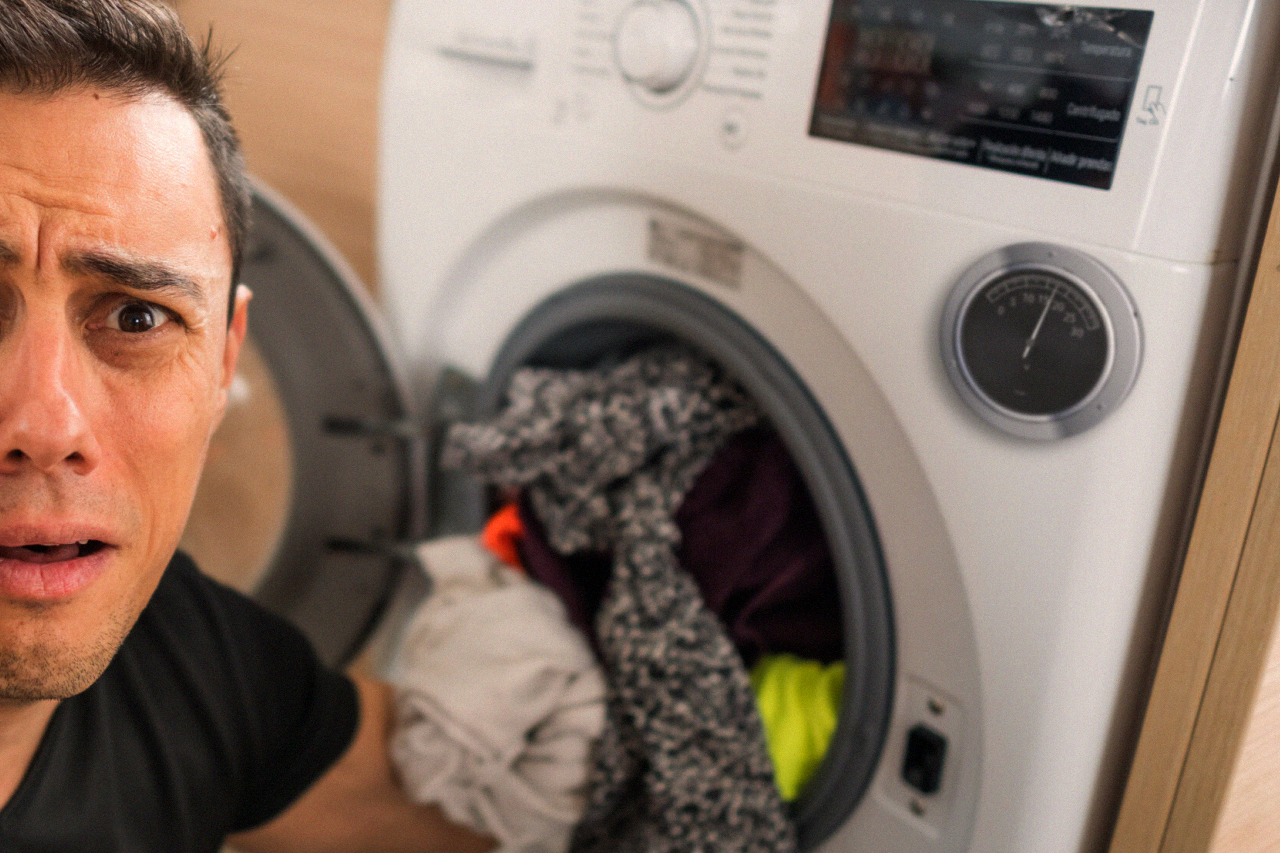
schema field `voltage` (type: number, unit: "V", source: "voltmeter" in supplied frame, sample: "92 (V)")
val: 17.5 (V)
